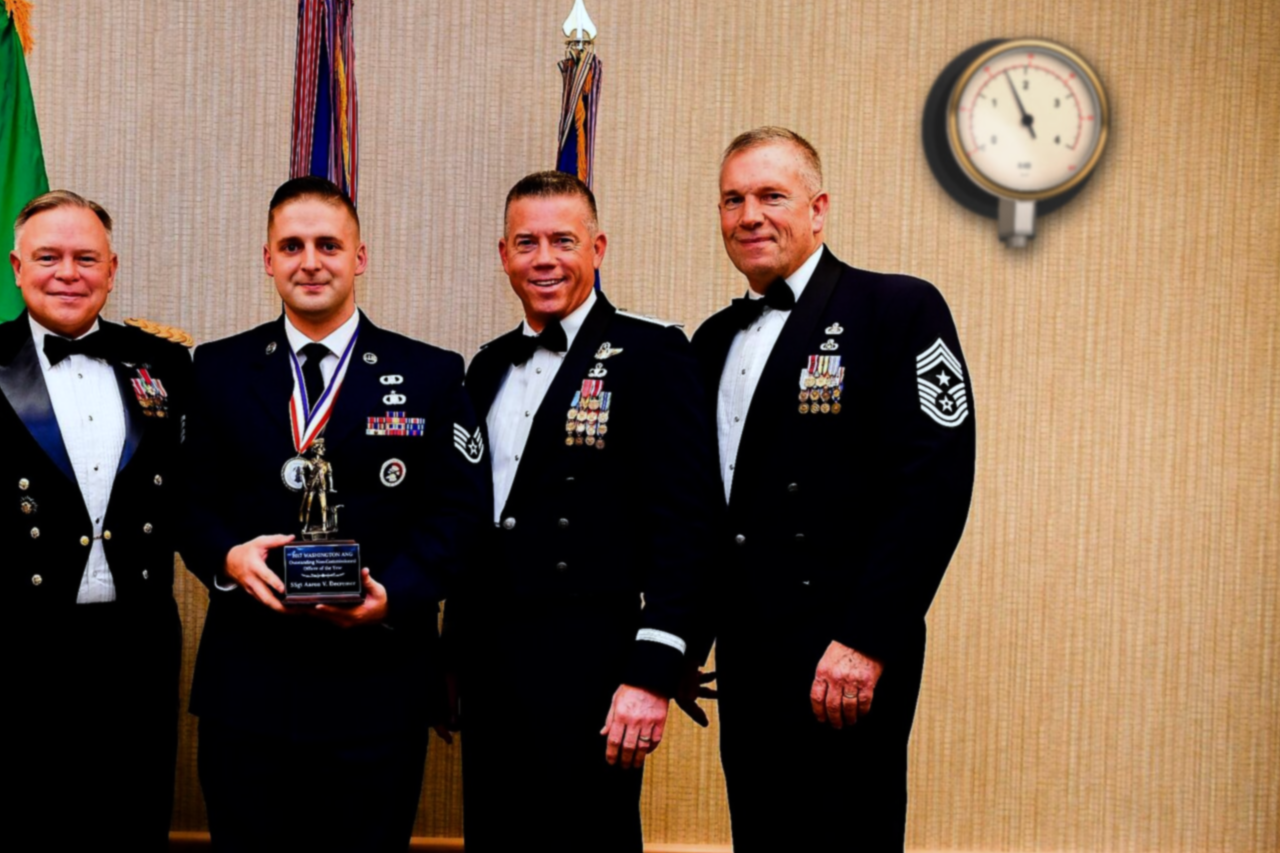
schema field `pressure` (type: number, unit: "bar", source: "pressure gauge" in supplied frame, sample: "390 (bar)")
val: 1.6 (bar)
